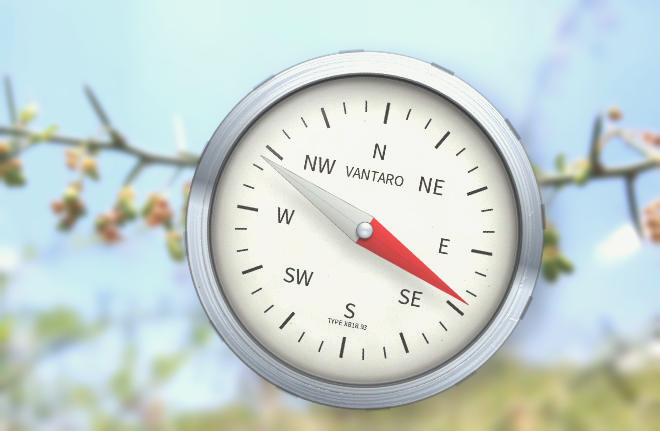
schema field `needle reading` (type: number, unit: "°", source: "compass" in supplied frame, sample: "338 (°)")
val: 115 (°)
